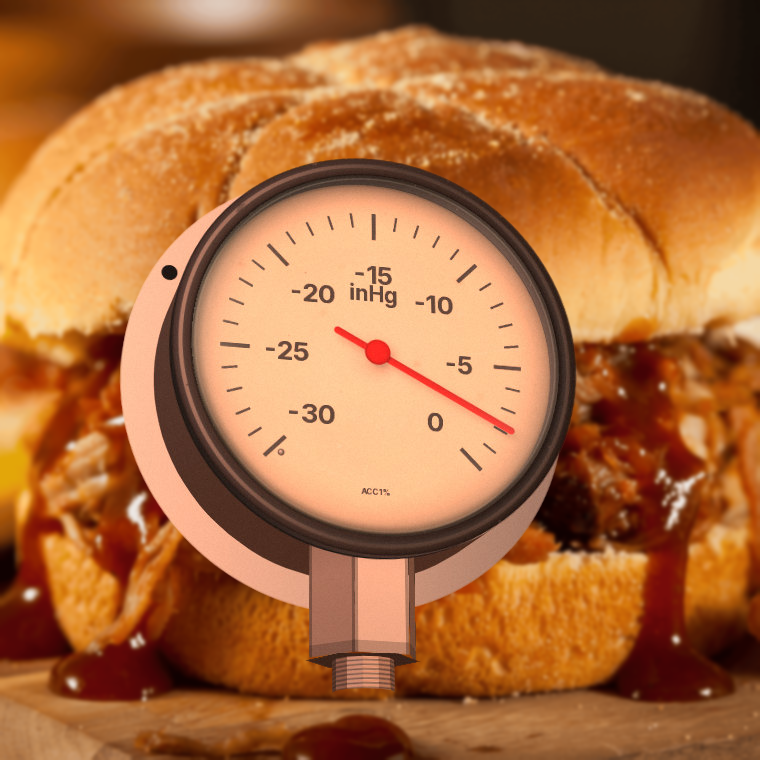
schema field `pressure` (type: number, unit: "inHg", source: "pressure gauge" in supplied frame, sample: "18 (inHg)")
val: -2 (inHg)
